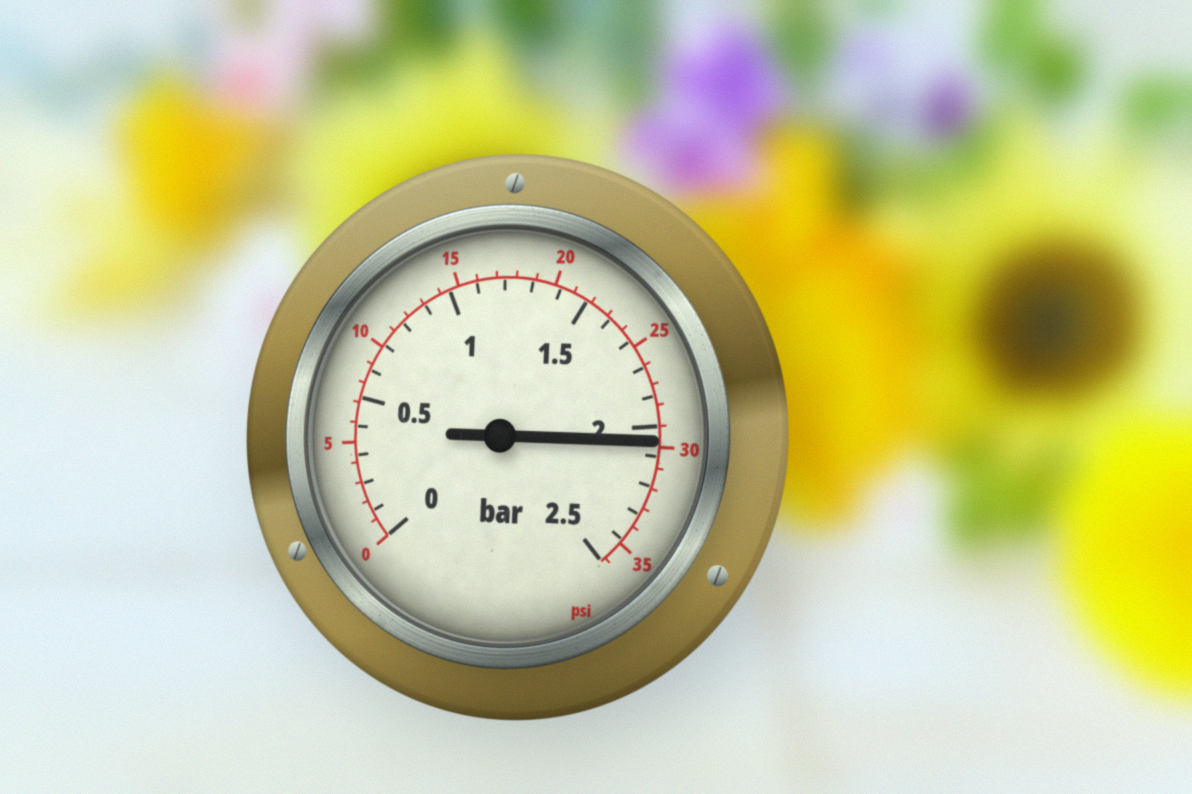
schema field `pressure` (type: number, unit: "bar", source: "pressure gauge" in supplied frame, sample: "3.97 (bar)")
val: 2.05 (bar)
